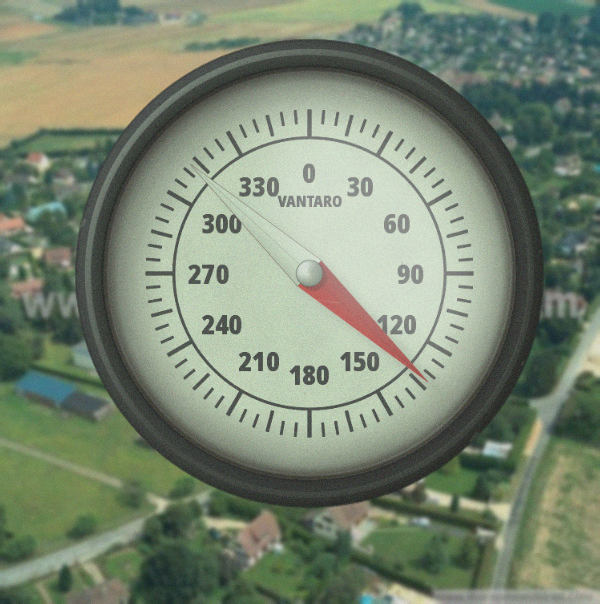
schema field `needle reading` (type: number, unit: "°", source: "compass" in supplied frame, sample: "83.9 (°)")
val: 132.5 (°)
